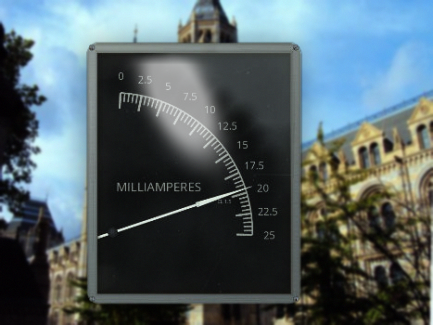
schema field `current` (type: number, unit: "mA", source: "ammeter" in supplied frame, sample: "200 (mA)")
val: 19.5 (mA)
